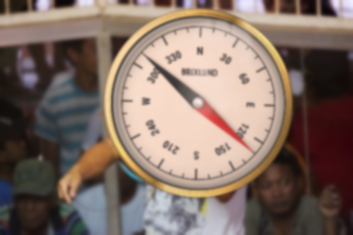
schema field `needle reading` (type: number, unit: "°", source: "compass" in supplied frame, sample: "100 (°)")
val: 130 (°)
